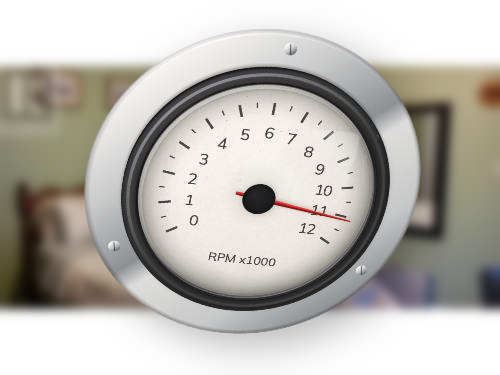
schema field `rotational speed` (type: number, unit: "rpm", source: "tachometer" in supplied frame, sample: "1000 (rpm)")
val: 11000 (rpm)
